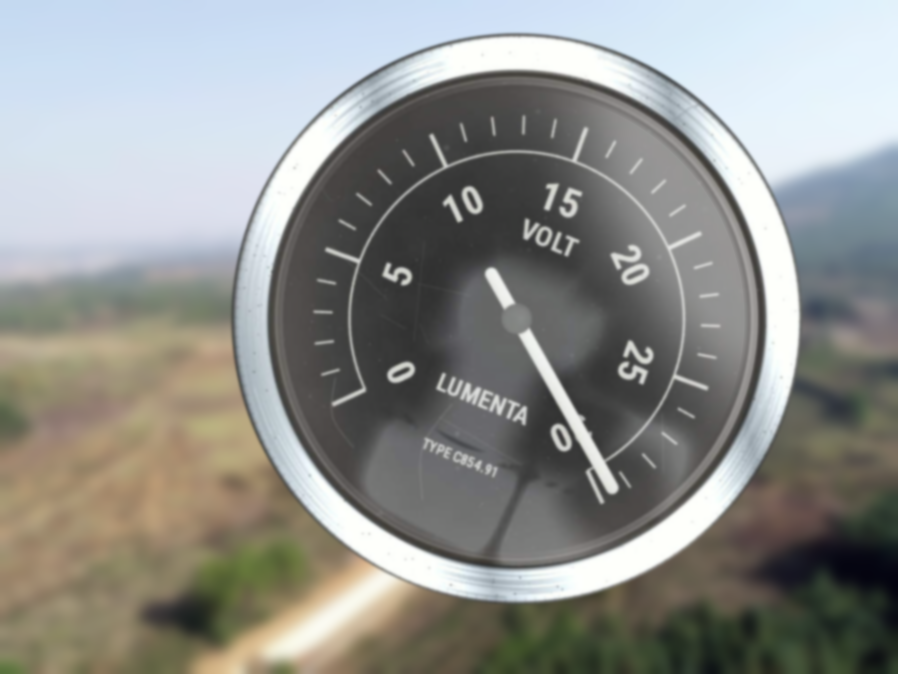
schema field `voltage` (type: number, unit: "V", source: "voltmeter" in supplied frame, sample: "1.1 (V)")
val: 29.5 (V)
